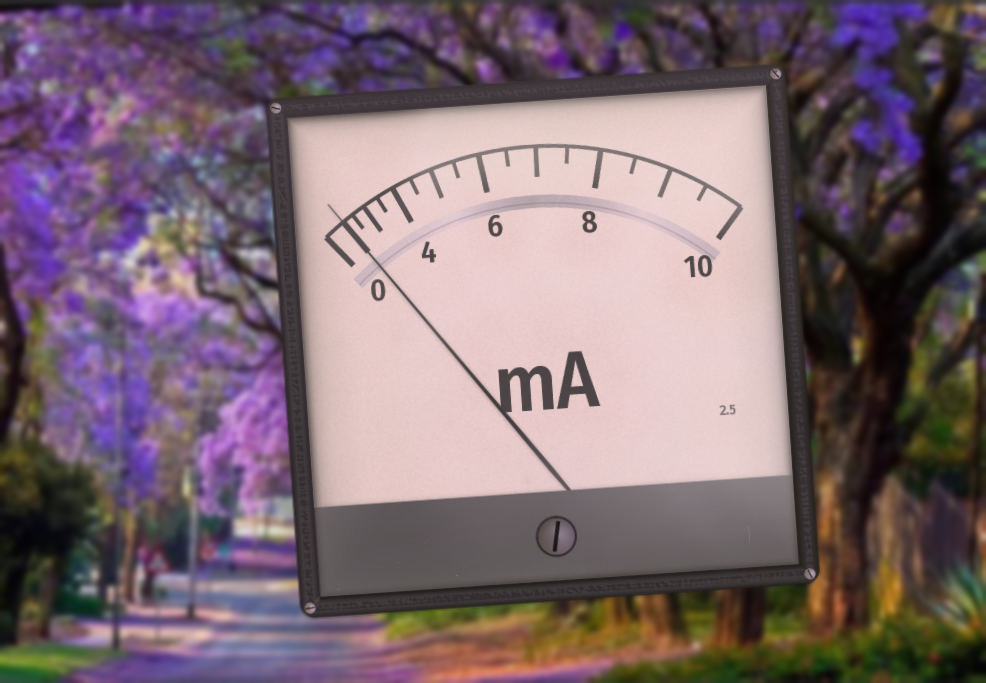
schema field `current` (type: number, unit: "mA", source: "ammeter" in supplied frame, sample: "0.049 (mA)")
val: 2 (mA)
